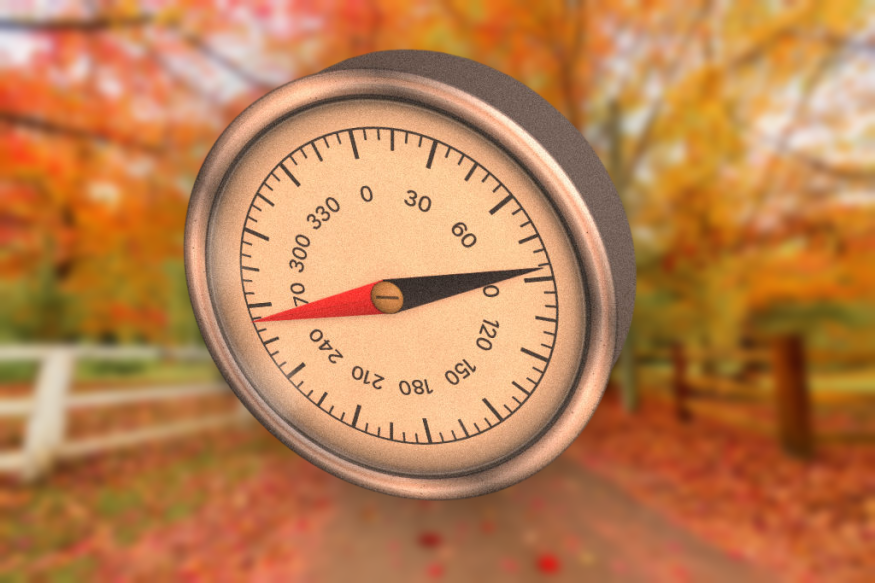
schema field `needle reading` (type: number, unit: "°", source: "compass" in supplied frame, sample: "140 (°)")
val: 265 (°)
